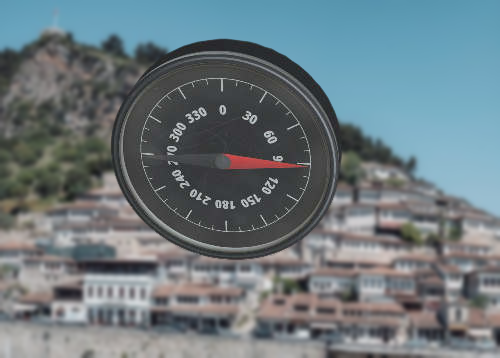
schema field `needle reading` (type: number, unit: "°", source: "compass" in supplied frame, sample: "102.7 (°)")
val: 90 (°)
